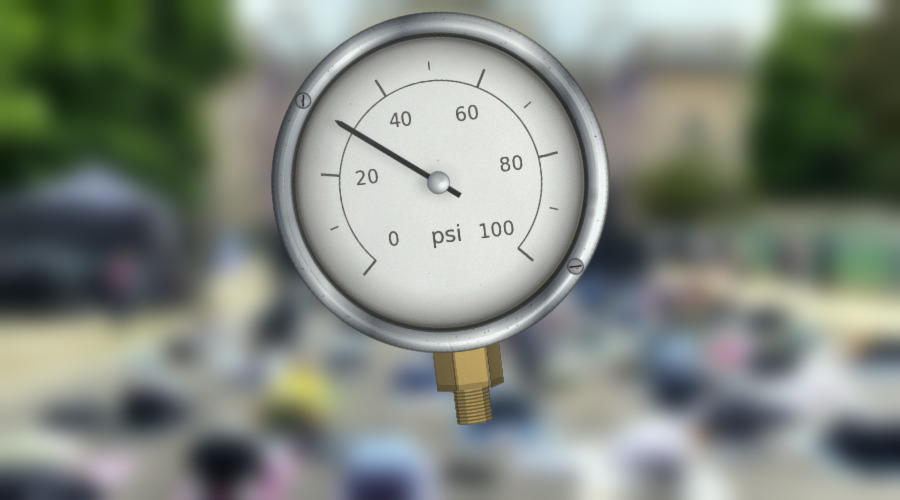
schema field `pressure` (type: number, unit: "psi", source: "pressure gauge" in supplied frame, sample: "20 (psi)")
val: 30 (psi)
